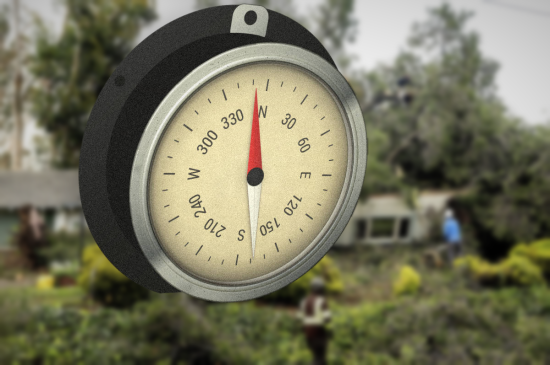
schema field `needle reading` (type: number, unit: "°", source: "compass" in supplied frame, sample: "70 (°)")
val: 350 (°)
